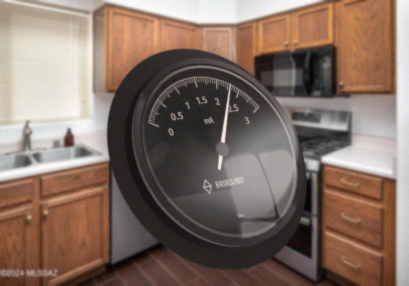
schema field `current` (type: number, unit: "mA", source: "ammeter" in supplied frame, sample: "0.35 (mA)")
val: 2.25 (mA)
